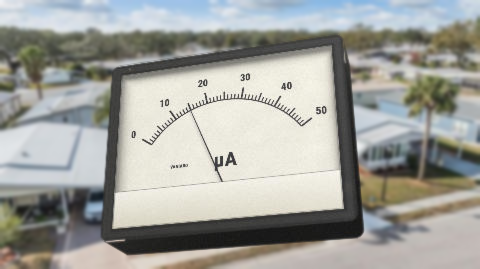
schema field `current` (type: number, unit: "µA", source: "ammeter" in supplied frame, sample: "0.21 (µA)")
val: 15 (µA)
